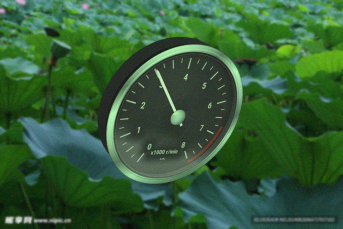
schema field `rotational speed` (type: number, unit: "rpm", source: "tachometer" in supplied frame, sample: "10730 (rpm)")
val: 3000 (rpm)
